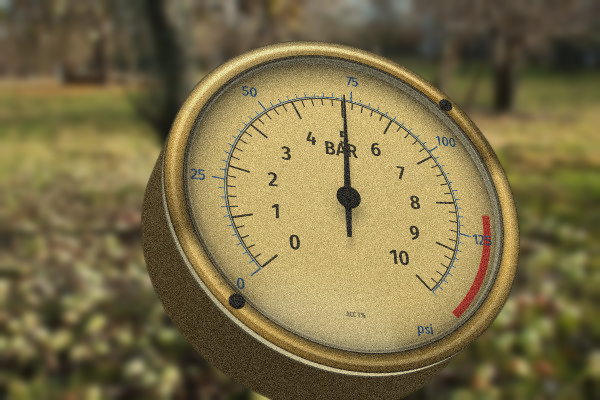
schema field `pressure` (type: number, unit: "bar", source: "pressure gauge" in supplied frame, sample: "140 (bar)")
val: 5 (bar)
